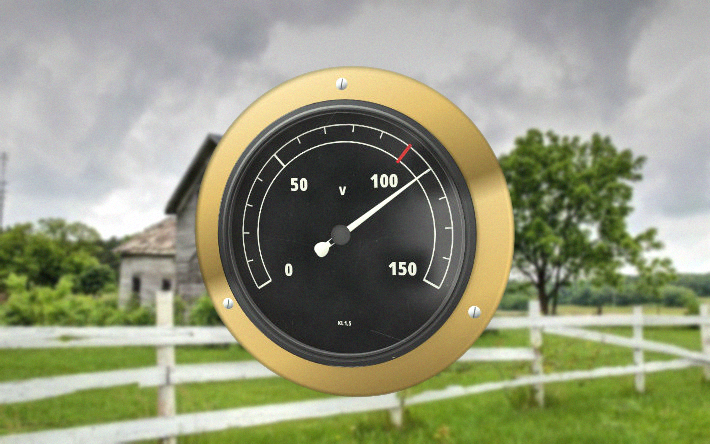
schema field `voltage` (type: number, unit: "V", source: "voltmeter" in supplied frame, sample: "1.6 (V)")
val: 110 (V)
